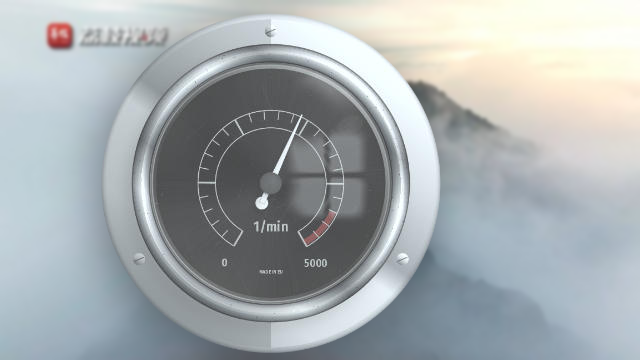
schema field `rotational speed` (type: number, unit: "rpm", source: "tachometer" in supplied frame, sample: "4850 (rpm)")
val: 2900 (rpm)
